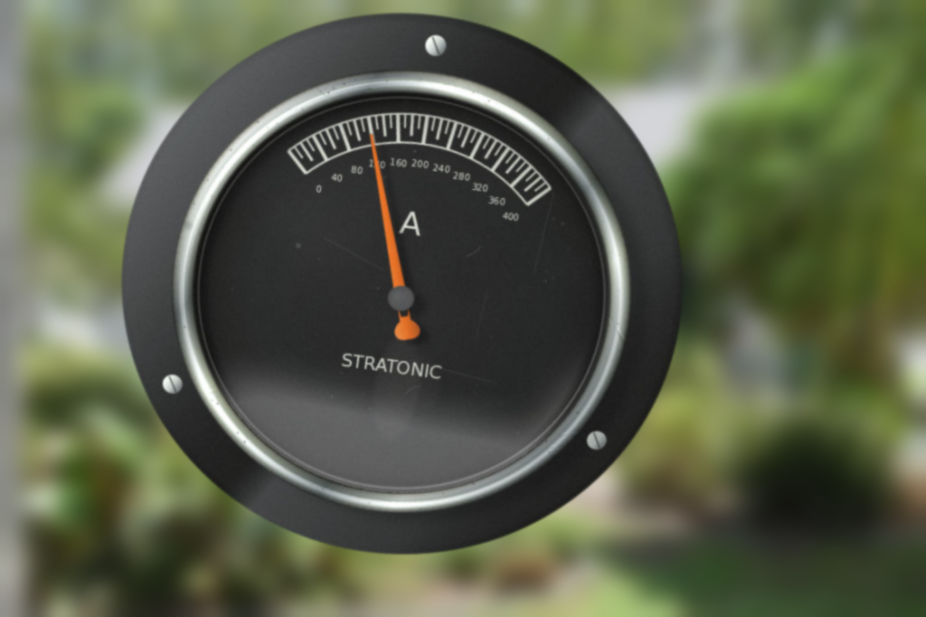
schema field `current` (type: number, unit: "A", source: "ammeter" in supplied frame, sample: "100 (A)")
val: 120 (A)
